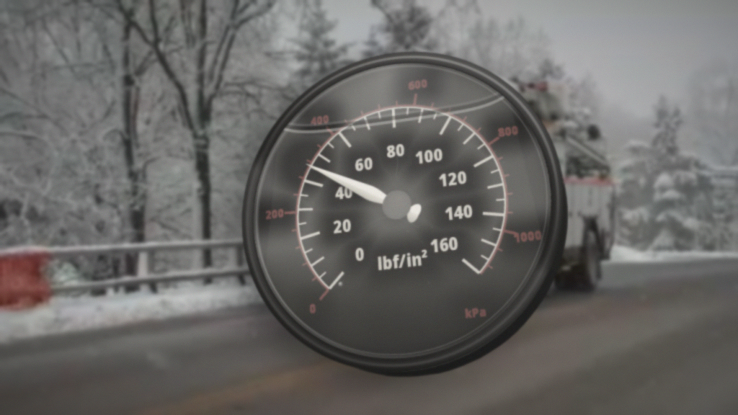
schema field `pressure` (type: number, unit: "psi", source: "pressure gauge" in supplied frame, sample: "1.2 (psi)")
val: 45 (psi)
